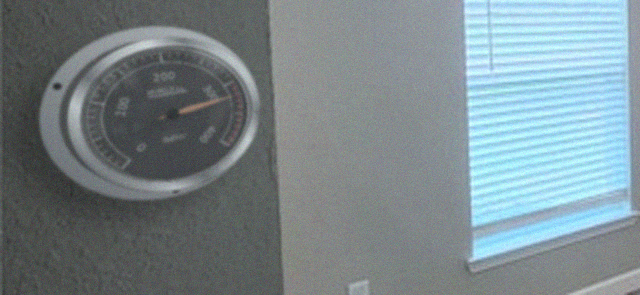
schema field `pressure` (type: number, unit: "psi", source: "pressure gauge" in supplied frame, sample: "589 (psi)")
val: 320 (psi)
